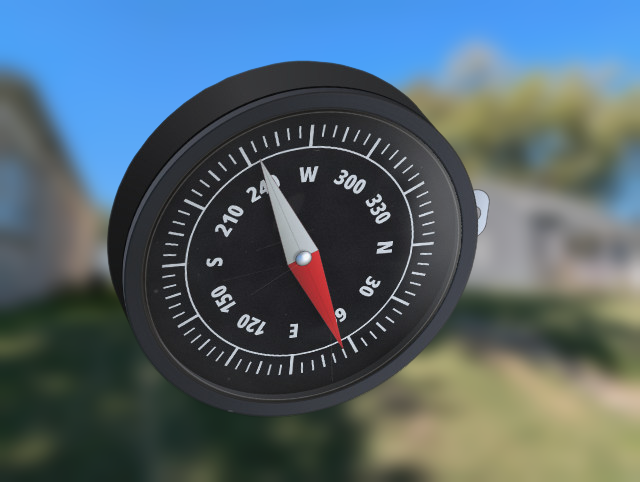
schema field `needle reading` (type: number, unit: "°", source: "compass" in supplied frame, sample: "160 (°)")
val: 65 (°)
